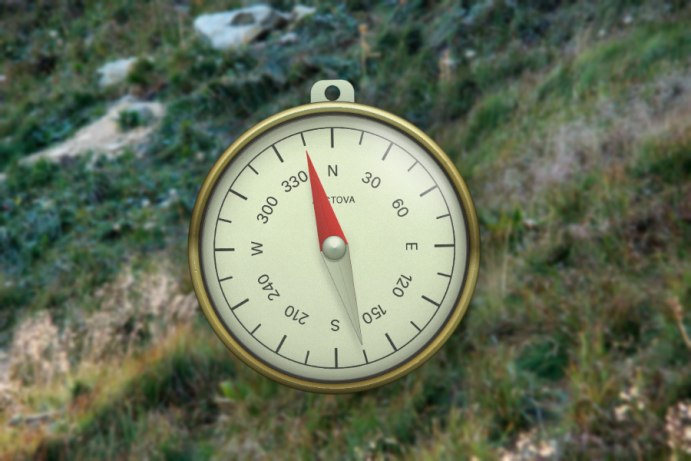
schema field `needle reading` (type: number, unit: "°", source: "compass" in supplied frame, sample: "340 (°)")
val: 345 (°)
